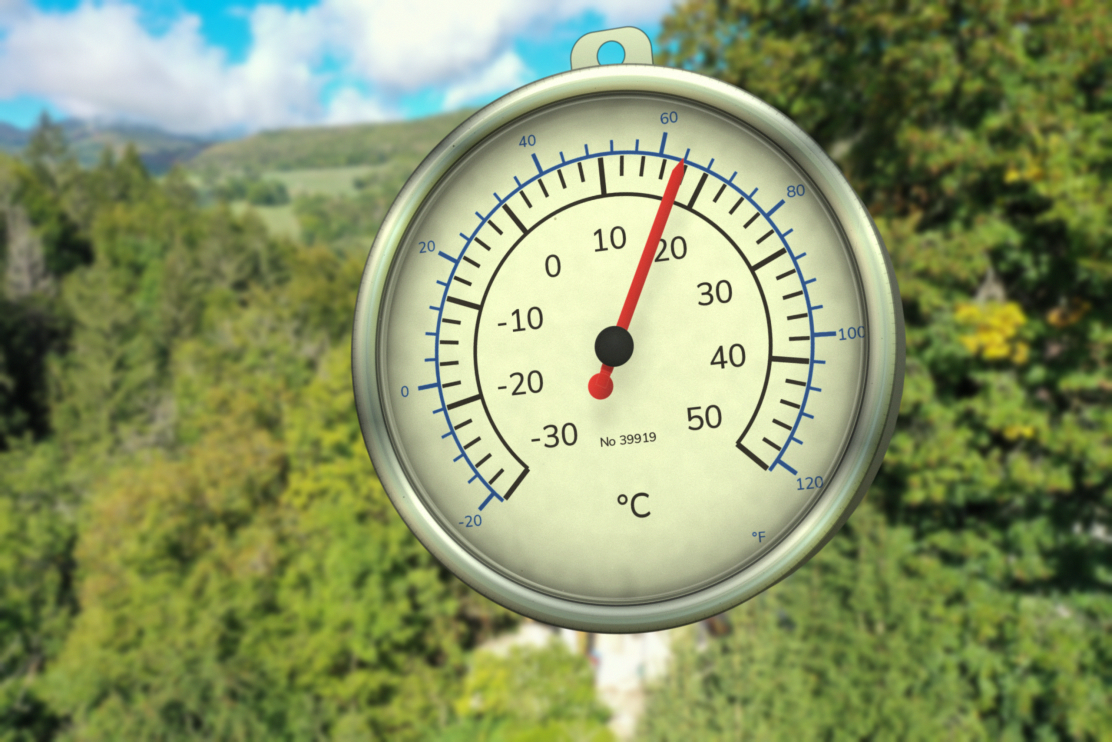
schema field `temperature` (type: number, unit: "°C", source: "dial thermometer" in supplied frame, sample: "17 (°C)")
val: 18 (°C)
